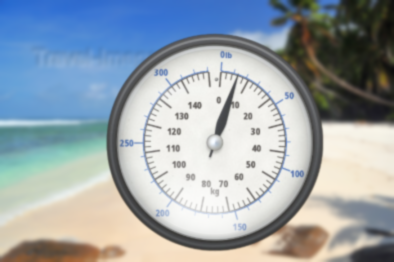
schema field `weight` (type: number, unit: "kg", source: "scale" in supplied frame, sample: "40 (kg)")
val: 6 (kg)
